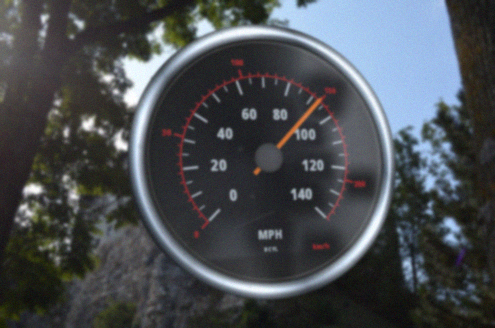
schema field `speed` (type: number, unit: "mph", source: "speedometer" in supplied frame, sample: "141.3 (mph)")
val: 92.5 (mph)
